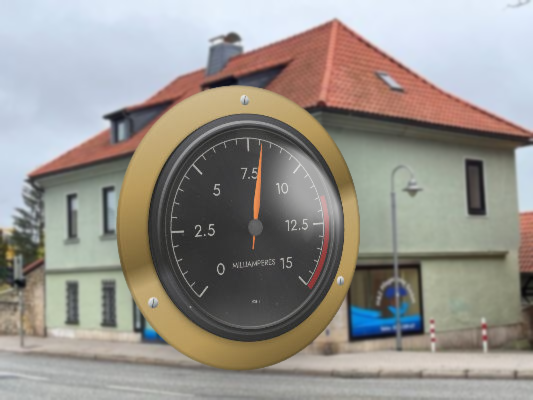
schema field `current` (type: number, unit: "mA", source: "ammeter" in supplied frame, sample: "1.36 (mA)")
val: 8 (mA)
